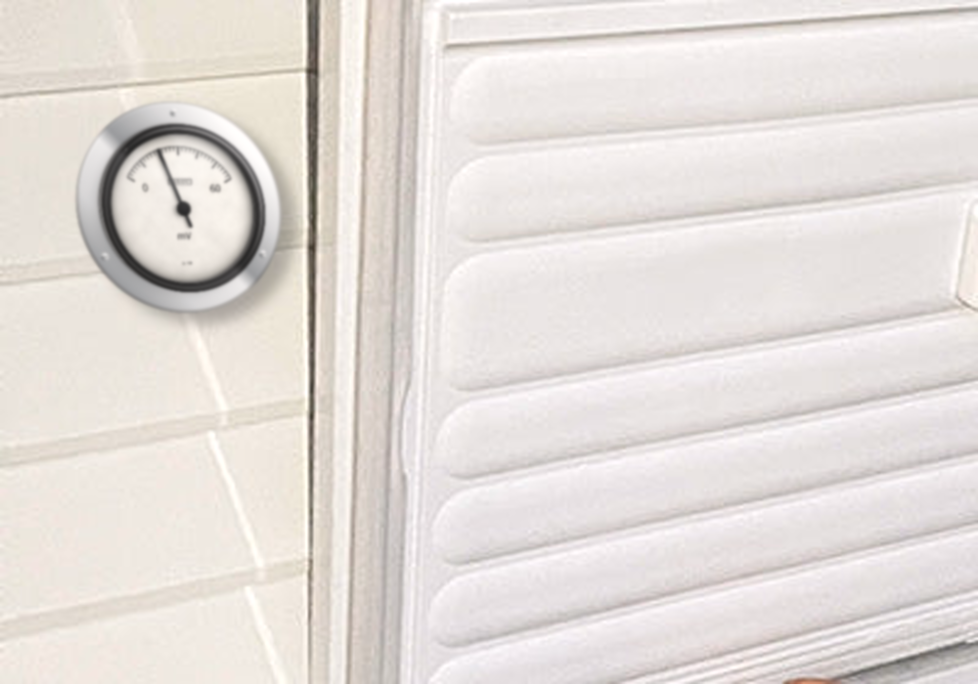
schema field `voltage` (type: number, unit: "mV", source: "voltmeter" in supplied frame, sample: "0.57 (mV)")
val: 20 (mV)
